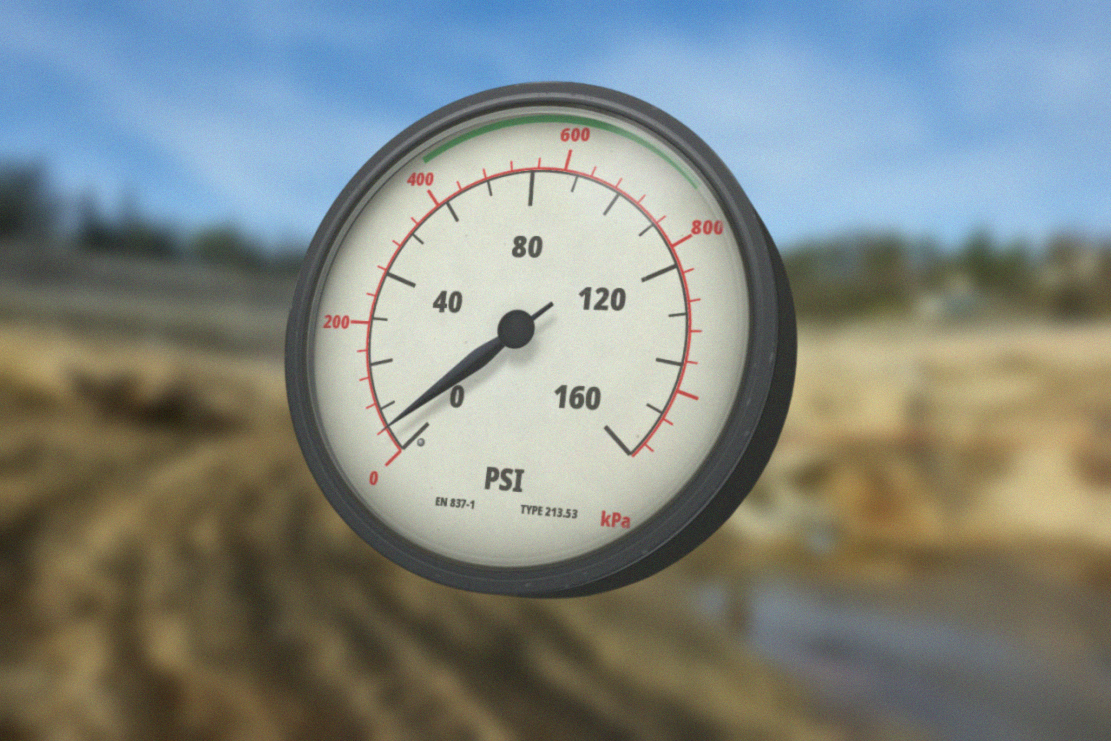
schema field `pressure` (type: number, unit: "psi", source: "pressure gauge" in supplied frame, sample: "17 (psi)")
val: 5 (psi)
